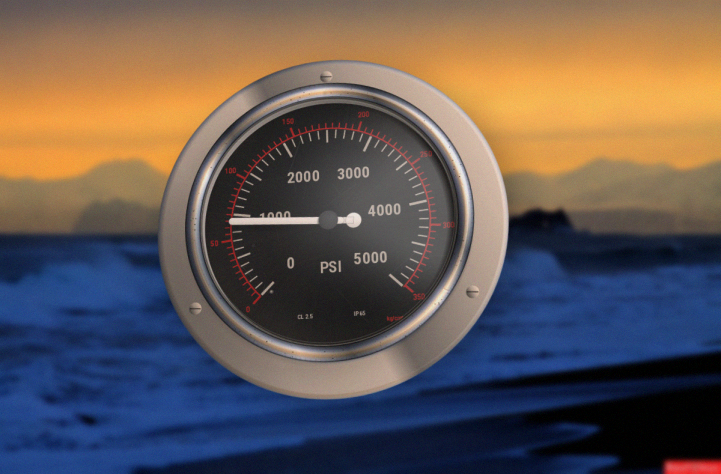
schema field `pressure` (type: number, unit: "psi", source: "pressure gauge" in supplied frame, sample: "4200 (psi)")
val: 900 (psi)
